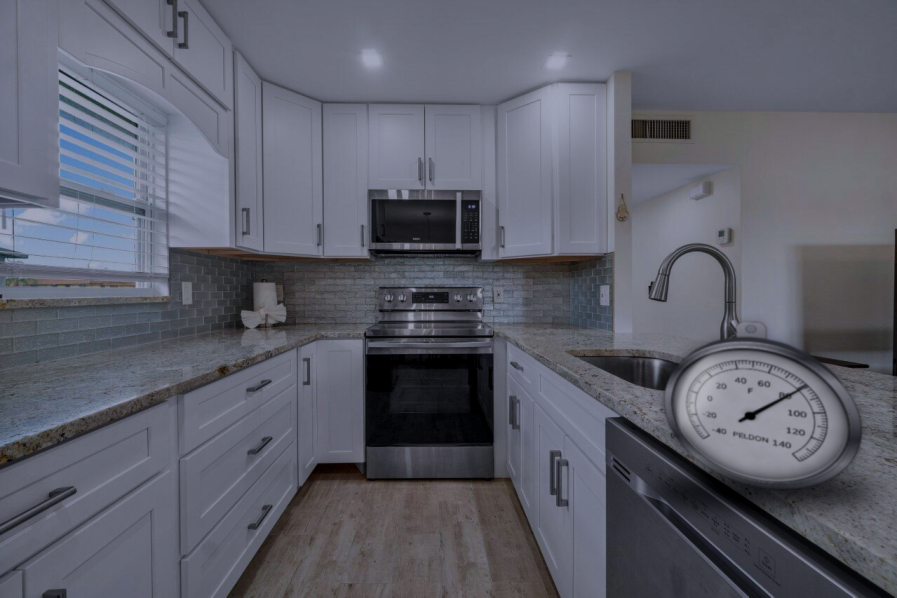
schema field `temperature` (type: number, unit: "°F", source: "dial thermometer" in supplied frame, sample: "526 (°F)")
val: 80 (°F)
